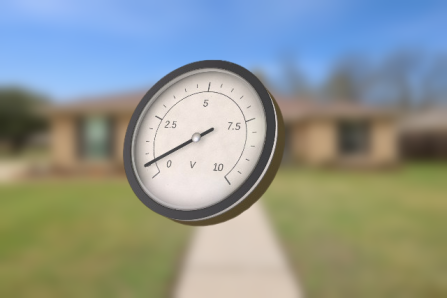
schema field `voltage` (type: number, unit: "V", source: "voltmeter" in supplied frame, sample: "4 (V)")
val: 0.5 (V)
